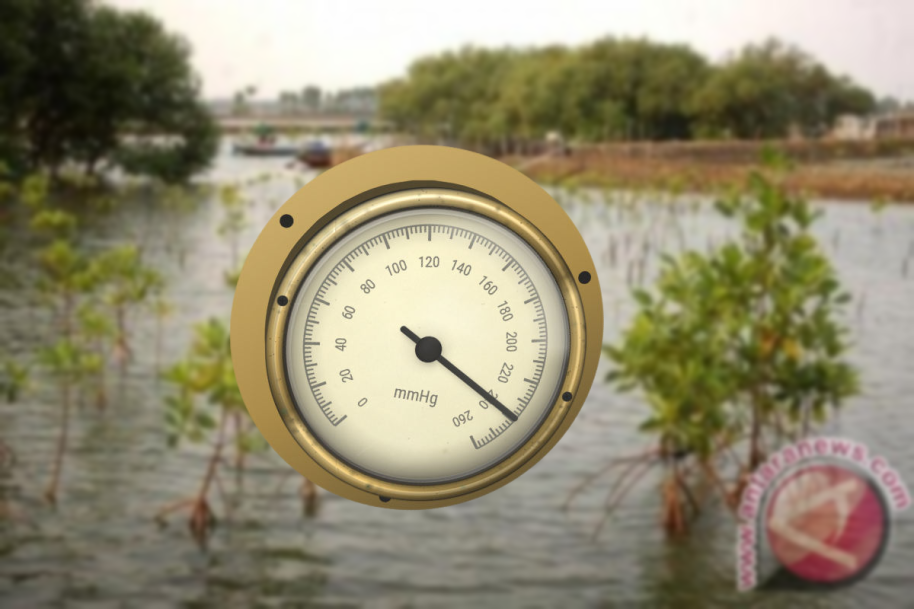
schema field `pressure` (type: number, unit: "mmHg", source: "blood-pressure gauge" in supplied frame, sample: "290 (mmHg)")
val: 238 (mmHg)
